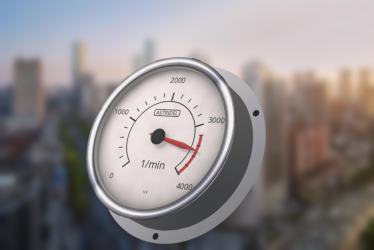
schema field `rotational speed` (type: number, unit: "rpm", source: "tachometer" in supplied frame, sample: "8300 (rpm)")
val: 3500 (rpm)
